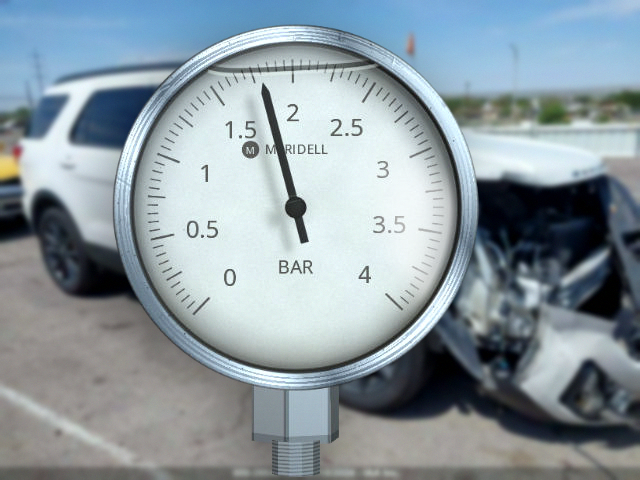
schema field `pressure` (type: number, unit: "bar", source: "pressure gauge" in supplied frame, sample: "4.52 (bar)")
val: 1.8 (bar)
